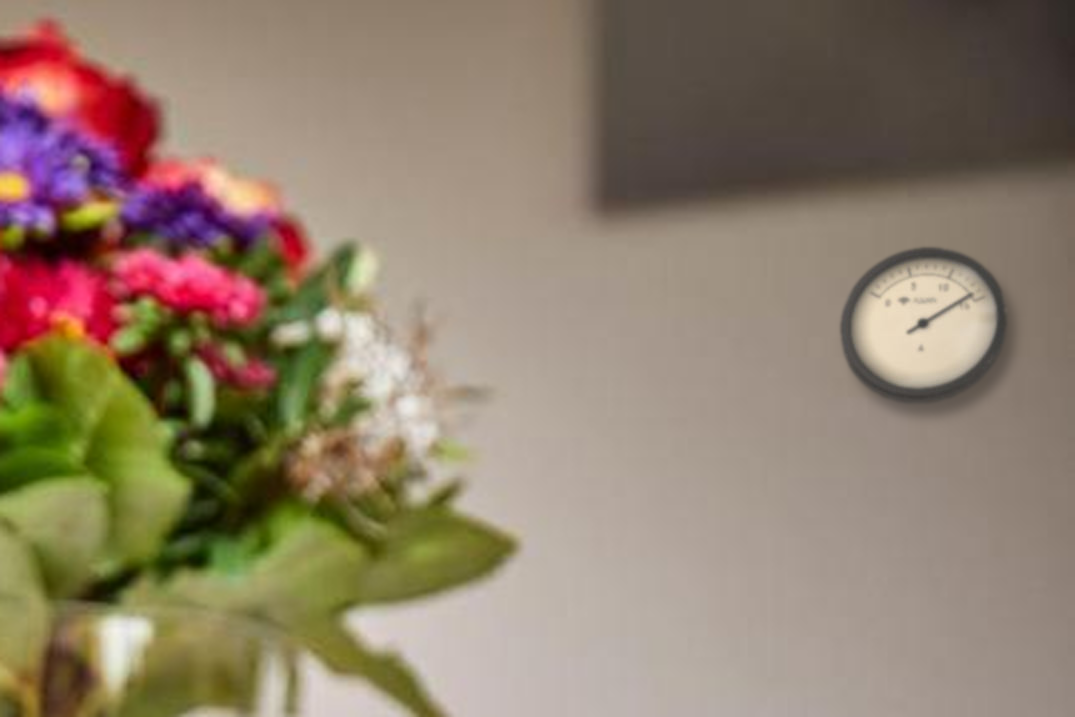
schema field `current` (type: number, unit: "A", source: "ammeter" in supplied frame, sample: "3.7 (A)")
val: 14 (A)
